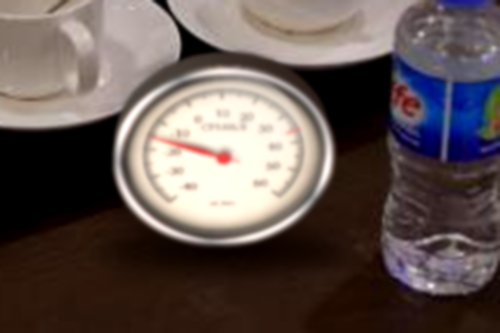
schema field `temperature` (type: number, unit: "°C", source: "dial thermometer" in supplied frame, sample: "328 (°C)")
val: -15 (°C)
